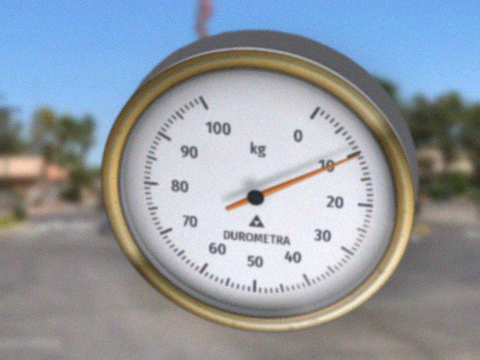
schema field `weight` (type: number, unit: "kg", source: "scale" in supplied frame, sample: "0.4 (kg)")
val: 10 (kg)
